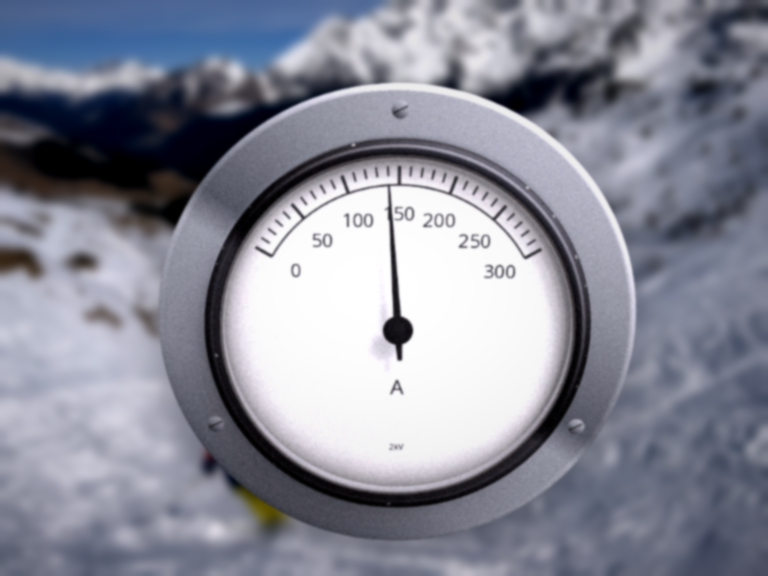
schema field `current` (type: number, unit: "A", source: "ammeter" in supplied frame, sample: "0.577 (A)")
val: 140 (A)
